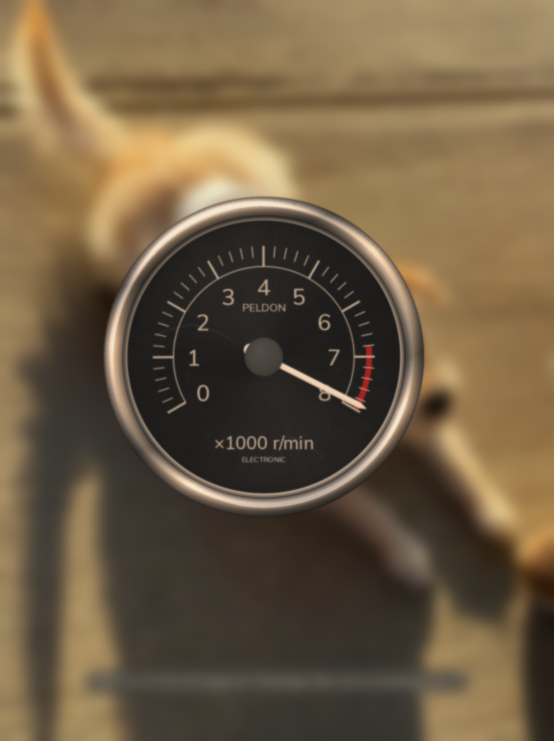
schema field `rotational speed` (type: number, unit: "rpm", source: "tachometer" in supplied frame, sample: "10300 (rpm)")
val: 7900 (rpm)
